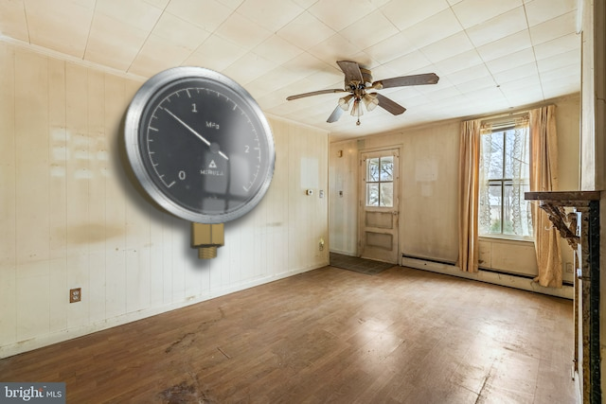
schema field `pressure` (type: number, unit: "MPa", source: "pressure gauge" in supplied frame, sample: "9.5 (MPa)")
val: 0.7 (MPa)
